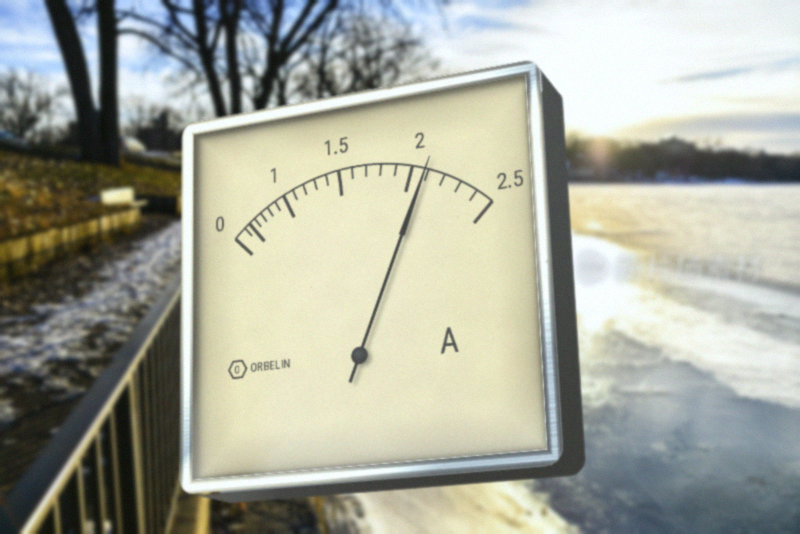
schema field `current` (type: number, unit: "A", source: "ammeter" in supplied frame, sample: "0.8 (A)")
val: 2.1 (A)
